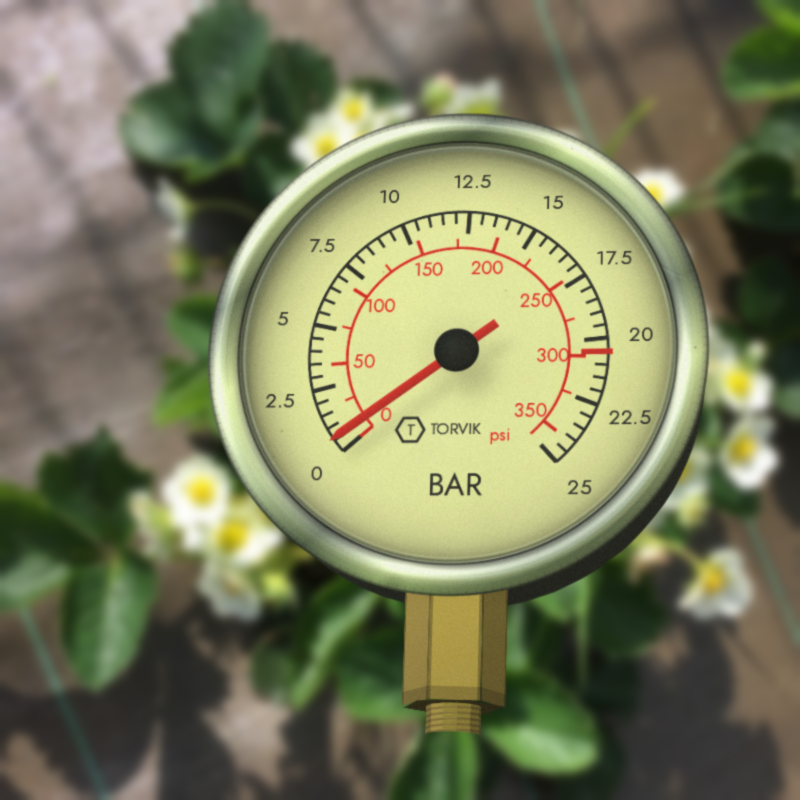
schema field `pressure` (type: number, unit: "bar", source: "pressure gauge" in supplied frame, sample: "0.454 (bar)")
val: 0.5 (bar)
